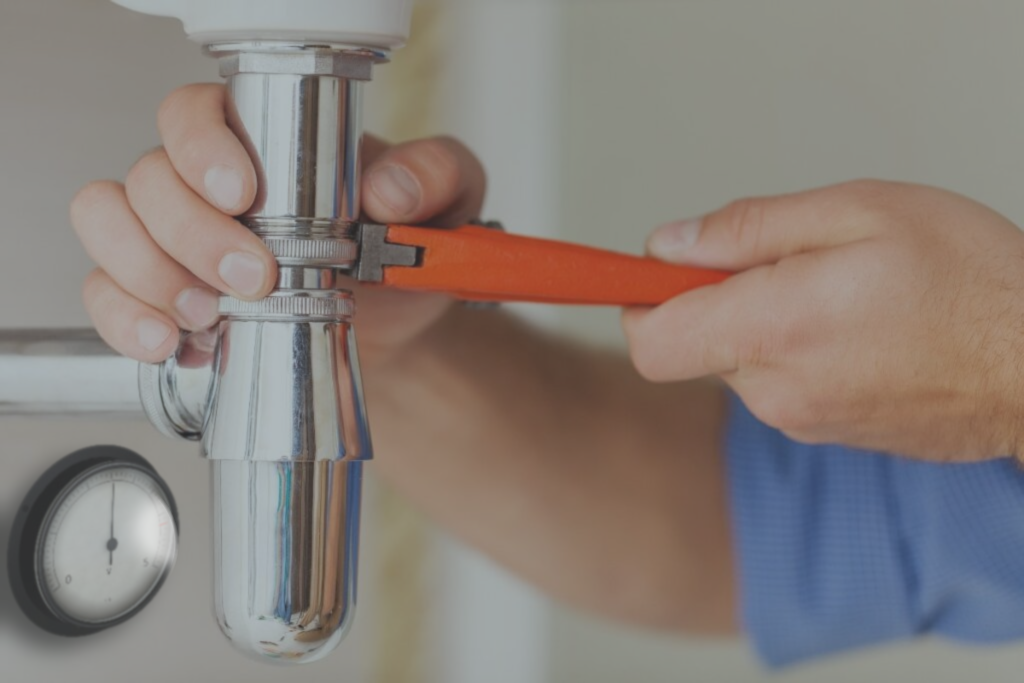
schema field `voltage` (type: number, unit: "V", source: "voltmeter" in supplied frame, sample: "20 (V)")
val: 2.5 (V)
